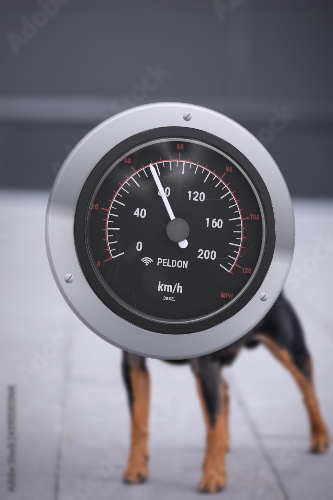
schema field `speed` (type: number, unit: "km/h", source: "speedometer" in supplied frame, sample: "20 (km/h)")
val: 75 (km/h)
